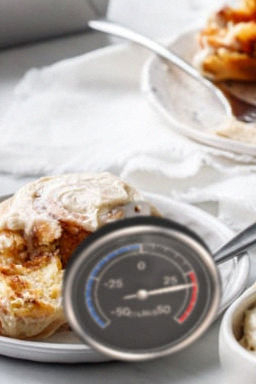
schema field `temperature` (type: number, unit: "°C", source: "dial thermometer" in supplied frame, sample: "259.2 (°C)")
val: 30 (°C)
